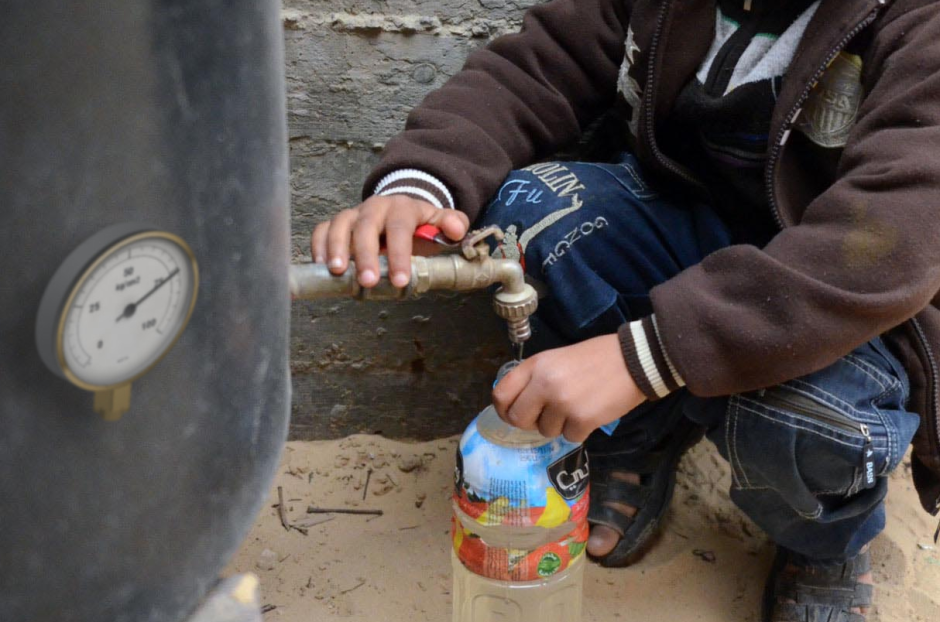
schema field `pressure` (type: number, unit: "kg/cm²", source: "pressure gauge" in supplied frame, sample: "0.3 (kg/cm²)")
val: 75 (kg/cm²)
